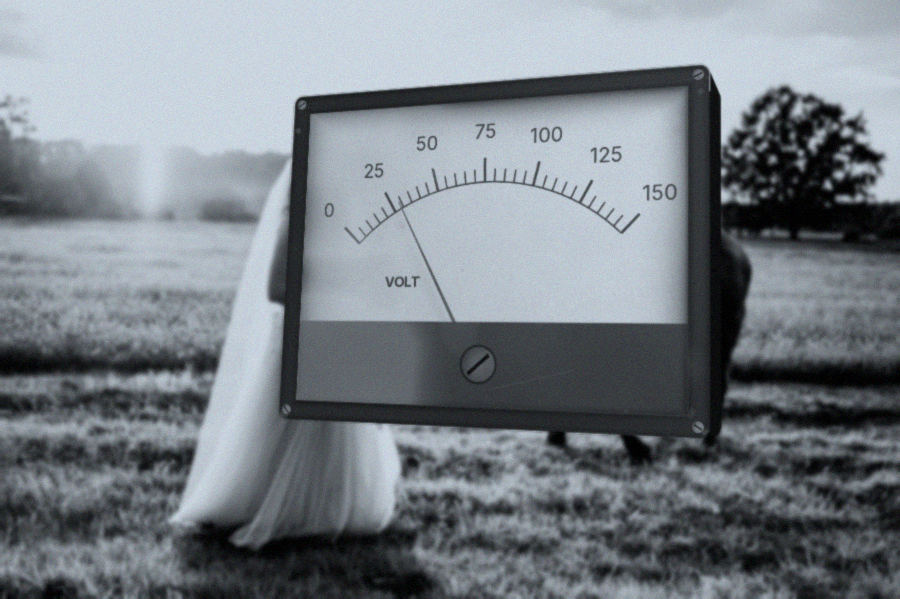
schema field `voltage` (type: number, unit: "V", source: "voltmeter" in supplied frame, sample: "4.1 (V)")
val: 30 (V)
